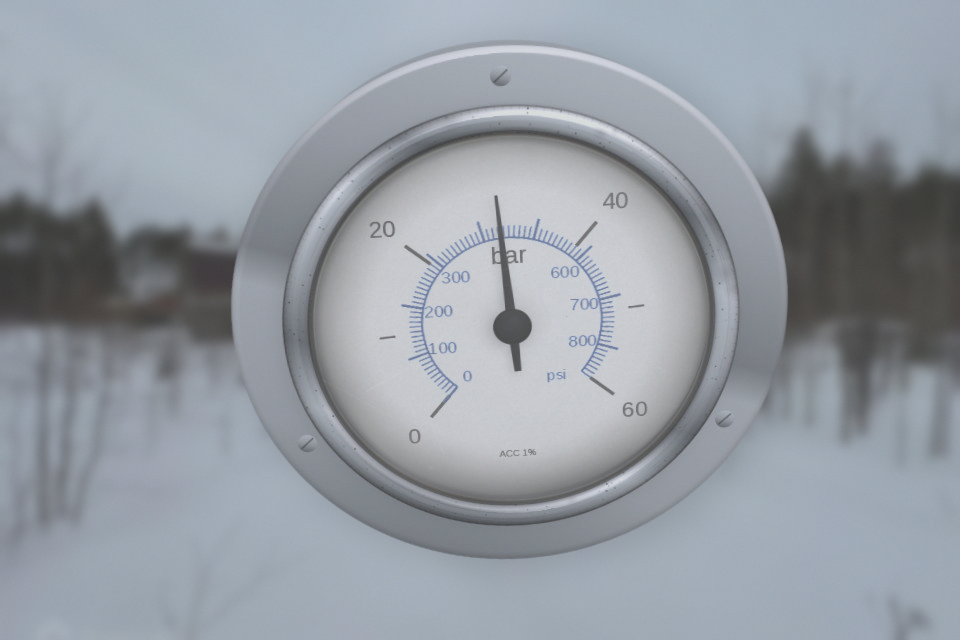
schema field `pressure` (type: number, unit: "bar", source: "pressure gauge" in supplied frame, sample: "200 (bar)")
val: 30 (bar)
